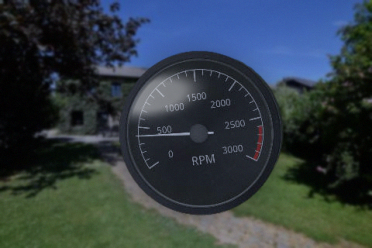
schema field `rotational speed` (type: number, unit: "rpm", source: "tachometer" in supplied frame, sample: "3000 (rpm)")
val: 400 (rpm)
